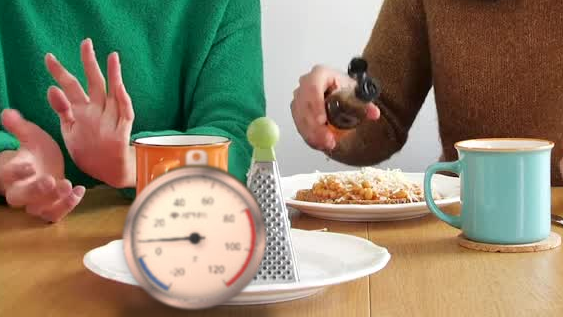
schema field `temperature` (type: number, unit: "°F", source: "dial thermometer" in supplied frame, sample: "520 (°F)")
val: 8 (°F)
